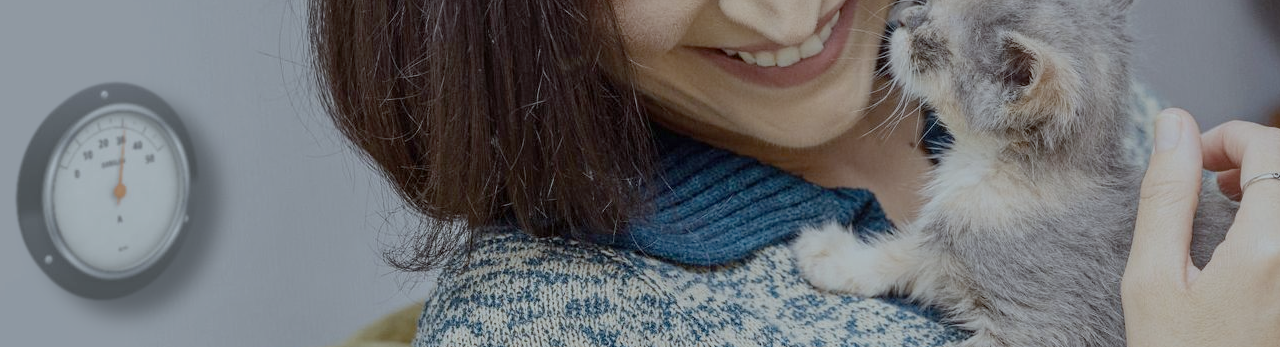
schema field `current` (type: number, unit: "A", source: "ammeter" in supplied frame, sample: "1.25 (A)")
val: 30 (A)
